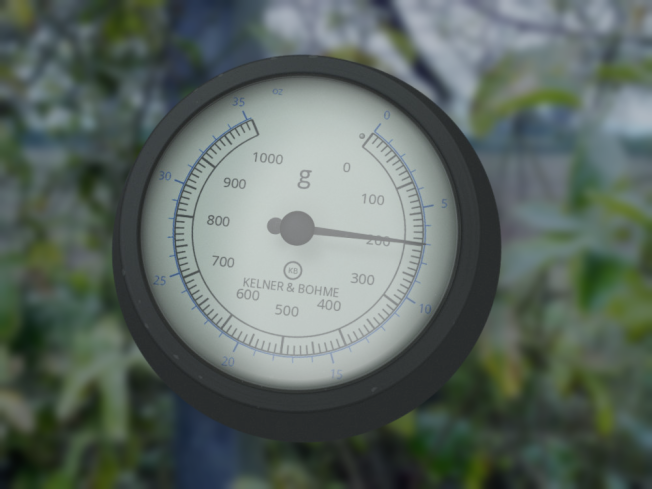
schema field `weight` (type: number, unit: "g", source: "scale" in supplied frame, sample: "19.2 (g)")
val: 200 (g)
